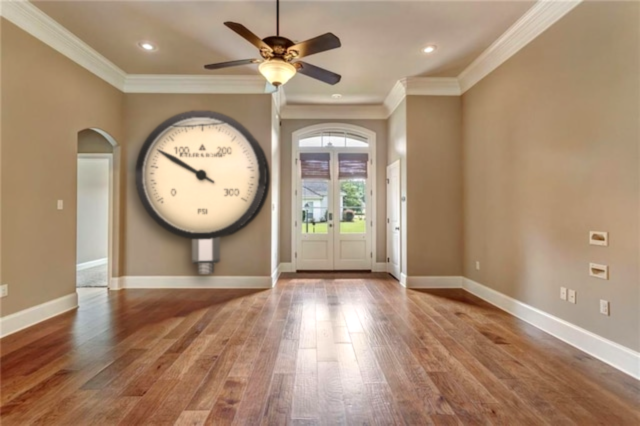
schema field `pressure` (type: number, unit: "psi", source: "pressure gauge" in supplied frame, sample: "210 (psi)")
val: 75 (psi)
